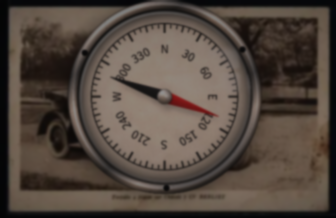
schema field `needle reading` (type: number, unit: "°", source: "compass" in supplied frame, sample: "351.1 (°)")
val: 110 (°)
